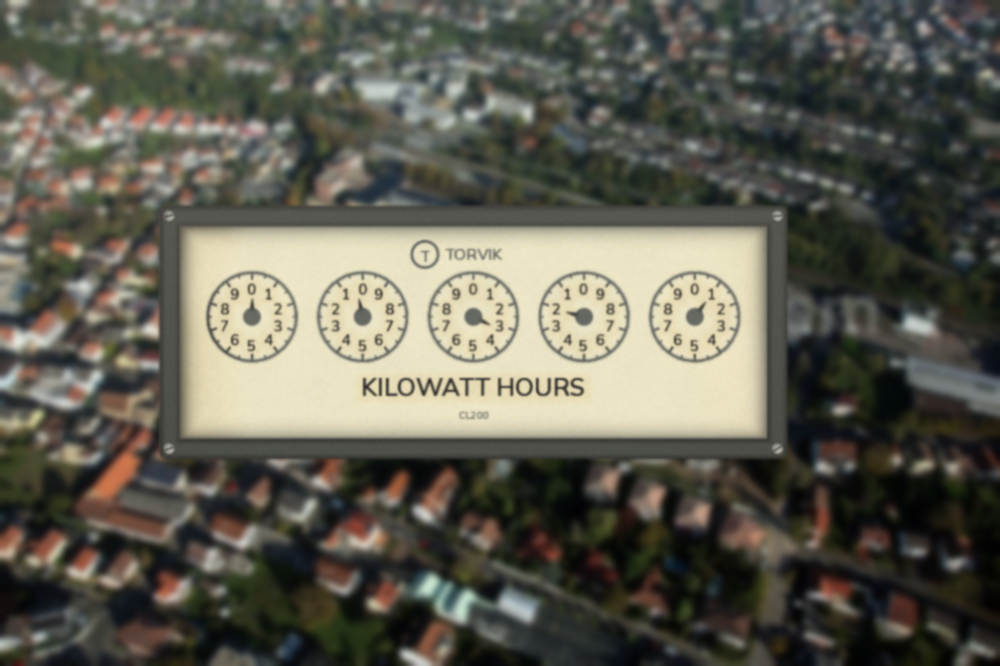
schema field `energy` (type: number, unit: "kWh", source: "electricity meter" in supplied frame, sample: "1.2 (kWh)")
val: 321 (kWh)
